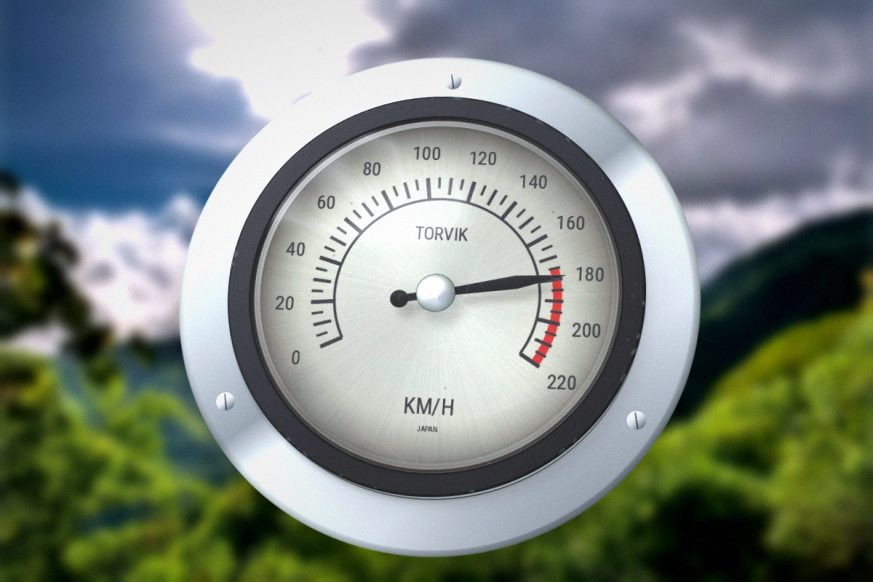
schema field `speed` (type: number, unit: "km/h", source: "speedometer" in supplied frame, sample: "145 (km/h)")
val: 180 (km/h)
